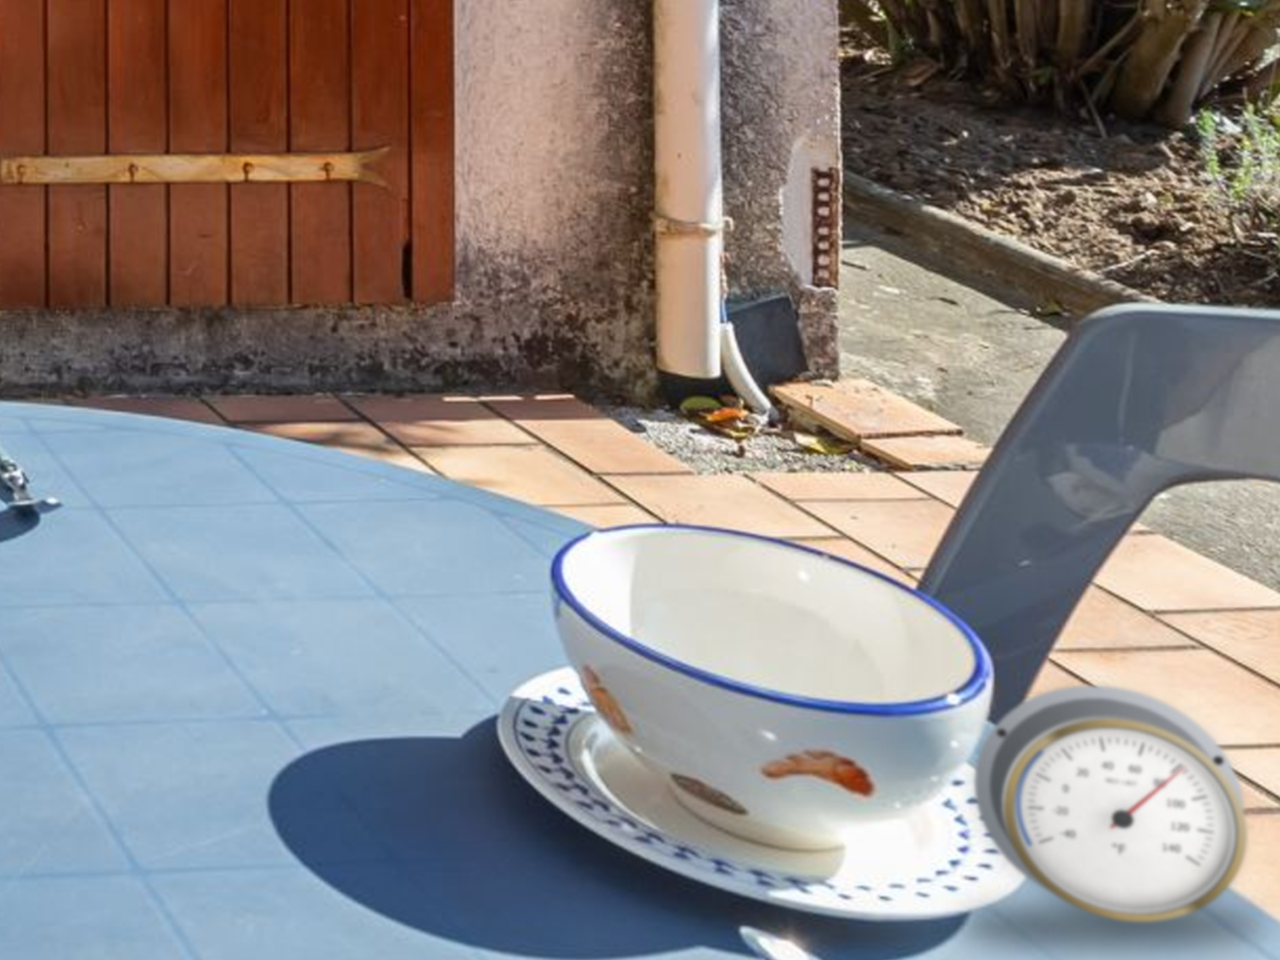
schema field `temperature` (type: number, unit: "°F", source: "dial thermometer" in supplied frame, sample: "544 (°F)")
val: 80 (°F)
